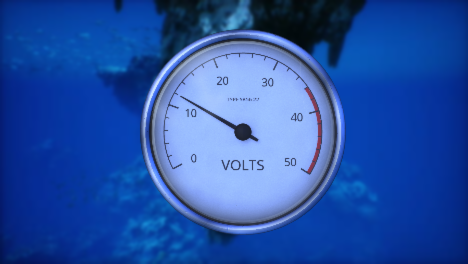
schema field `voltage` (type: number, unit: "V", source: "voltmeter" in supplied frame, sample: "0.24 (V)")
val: 12 (V)
